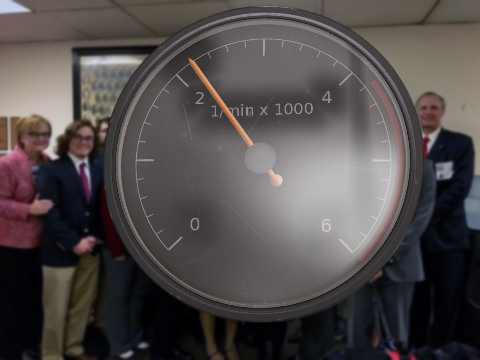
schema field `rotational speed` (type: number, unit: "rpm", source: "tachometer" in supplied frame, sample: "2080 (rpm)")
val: 2200 (rpm)
